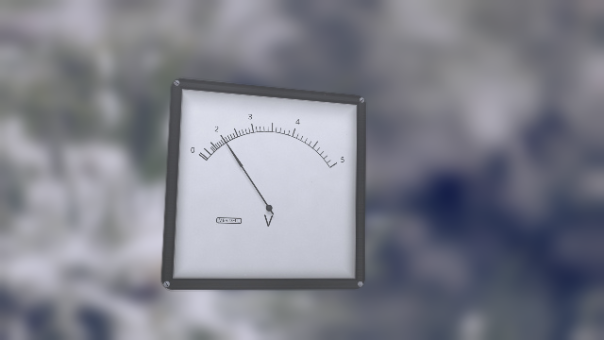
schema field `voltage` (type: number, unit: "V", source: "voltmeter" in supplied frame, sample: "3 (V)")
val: 2 (V)
